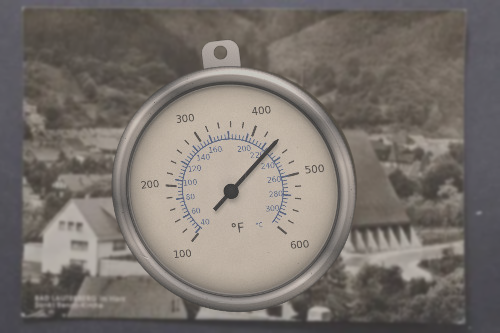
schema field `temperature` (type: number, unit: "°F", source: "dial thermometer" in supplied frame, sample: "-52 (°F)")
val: 440 (°F)
